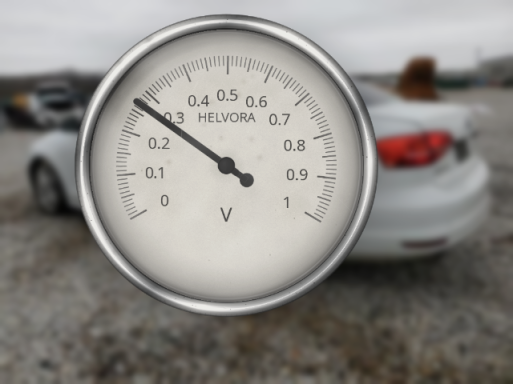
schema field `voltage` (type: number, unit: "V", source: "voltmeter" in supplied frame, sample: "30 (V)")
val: 0.27 (V)
